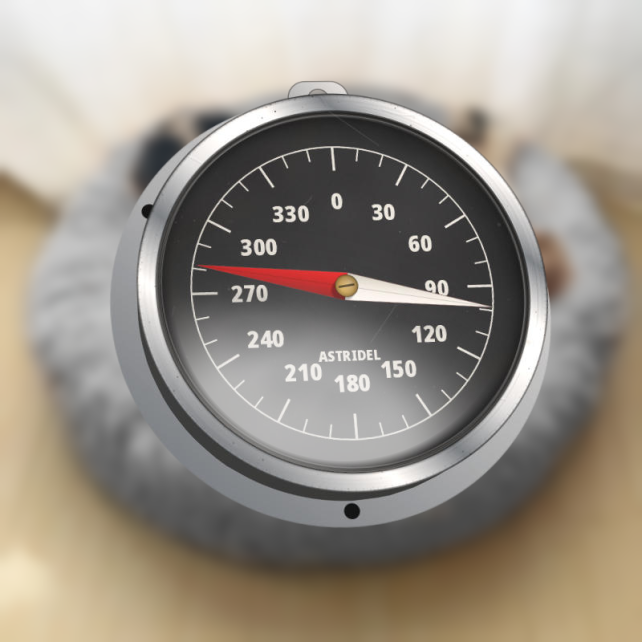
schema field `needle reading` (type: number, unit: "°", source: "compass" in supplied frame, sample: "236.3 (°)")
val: 280 (°)
